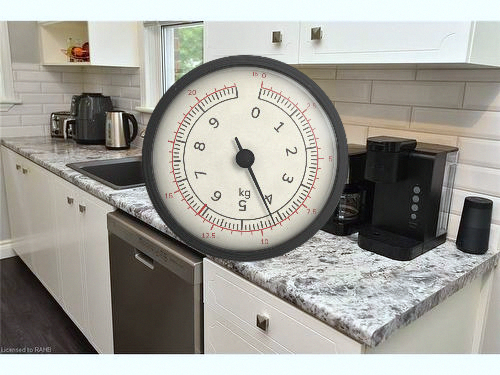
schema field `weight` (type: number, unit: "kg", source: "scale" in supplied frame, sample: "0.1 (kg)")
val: 4.2 (kg)
